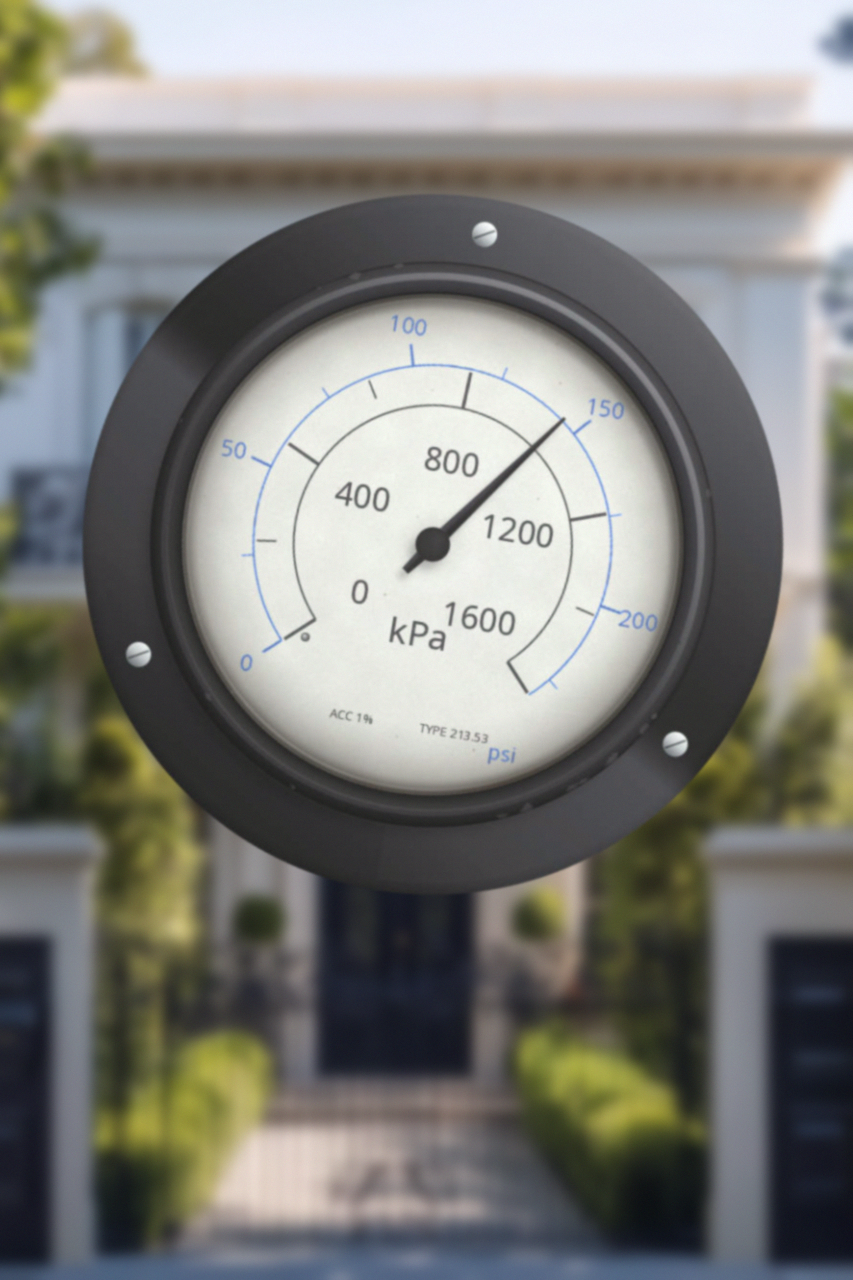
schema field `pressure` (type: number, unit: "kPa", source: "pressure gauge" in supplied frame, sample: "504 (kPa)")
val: 1000 (kPa)
